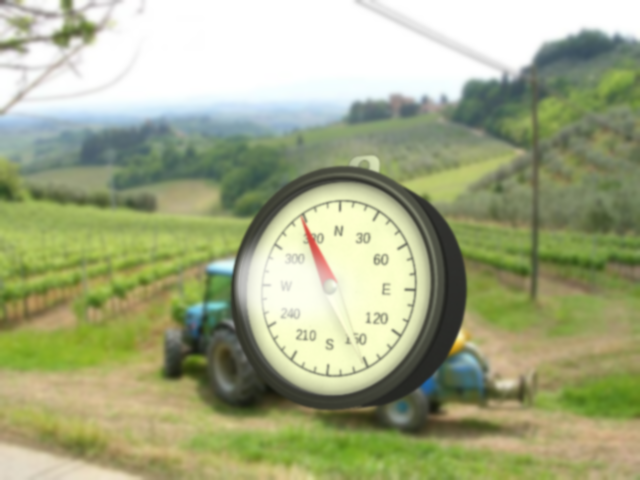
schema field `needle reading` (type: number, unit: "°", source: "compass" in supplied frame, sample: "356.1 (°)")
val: 330 (°)
